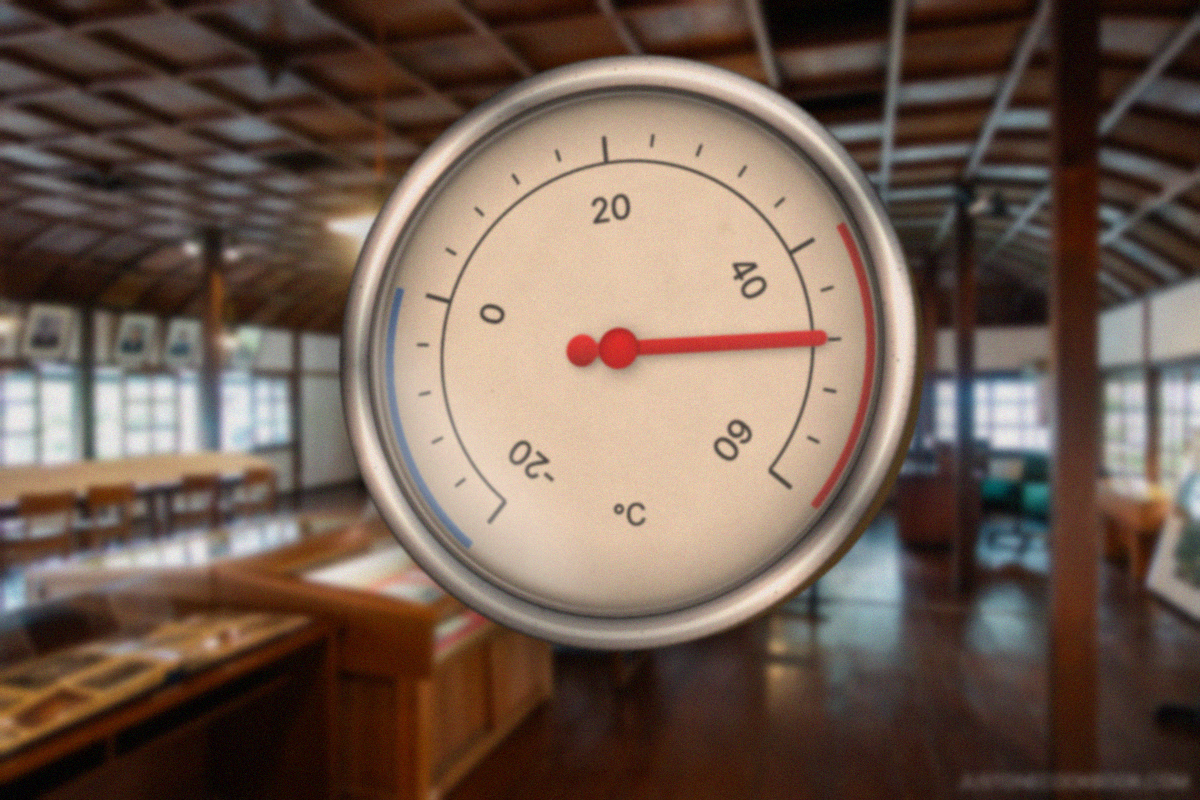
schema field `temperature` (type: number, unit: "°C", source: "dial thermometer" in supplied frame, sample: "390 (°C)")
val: 48 (°C)
